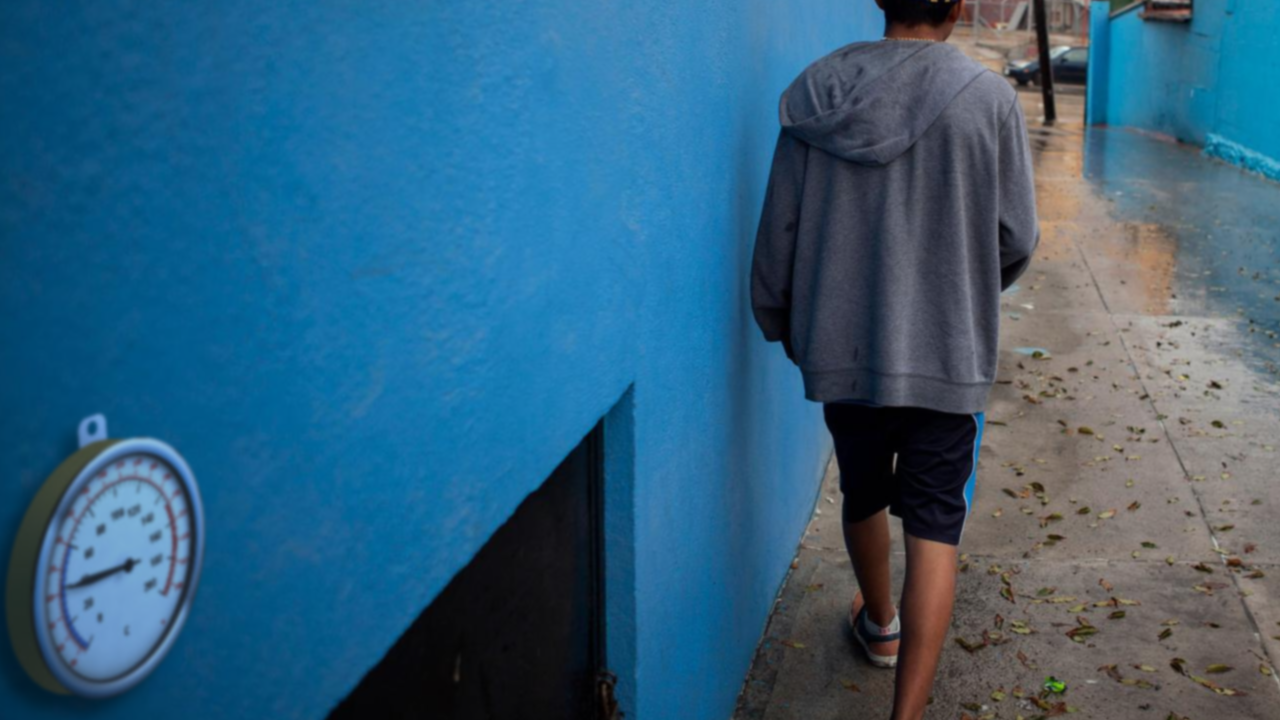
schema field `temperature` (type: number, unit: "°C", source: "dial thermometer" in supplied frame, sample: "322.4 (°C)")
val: 40 (°C)
